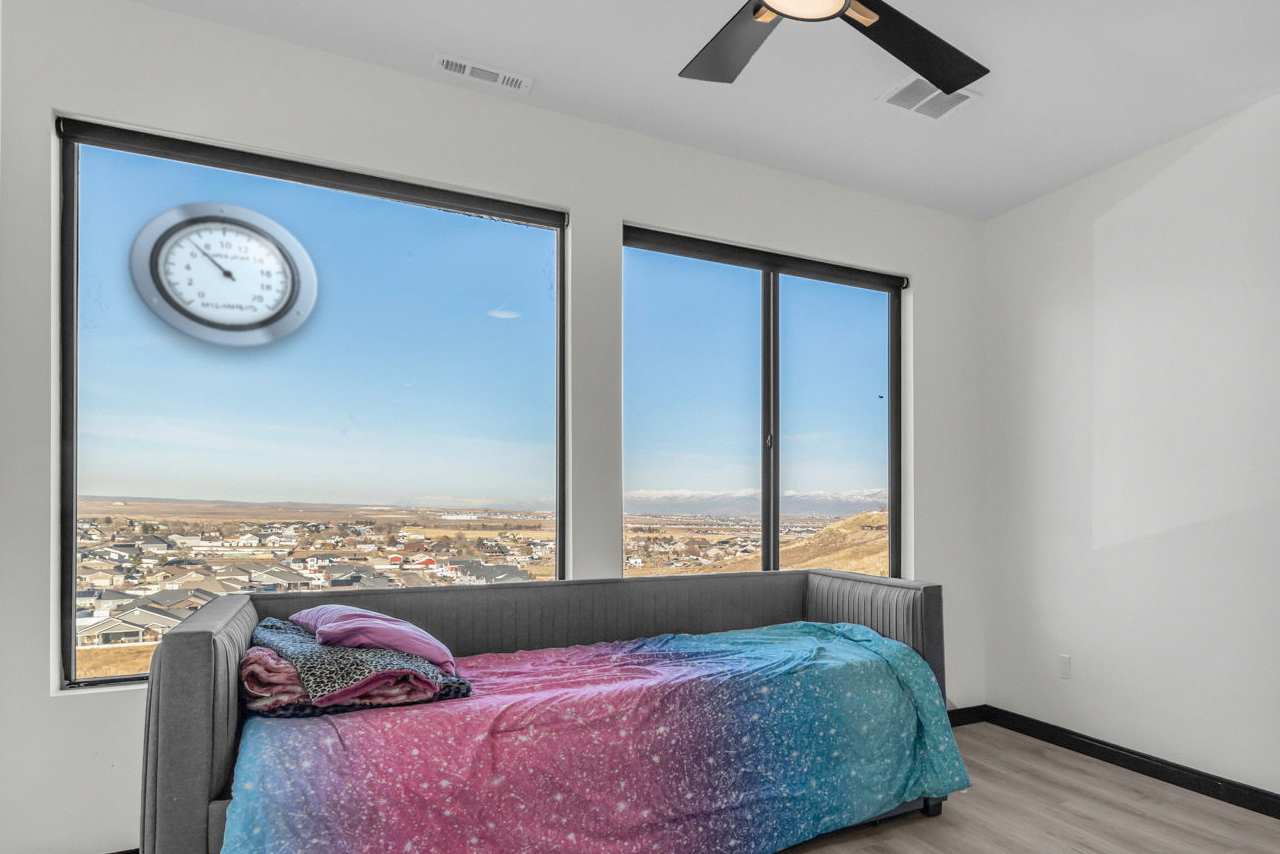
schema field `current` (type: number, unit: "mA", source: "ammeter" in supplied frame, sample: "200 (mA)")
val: 7 (mA)
